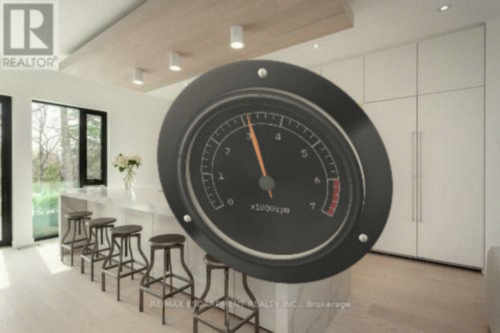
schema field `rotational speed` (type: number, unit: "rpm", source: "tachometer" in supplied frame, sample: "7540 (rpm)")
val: 3200 (rpm)
